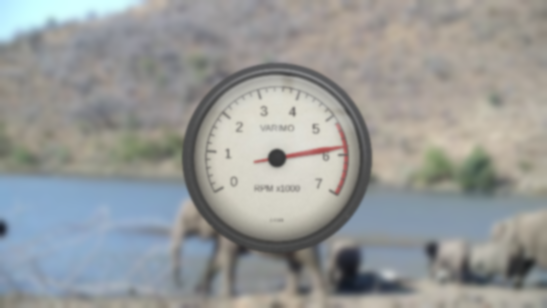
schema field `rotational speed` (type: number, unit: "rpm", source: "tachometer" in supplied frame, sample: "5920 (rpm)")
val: 5800 (rpm)
